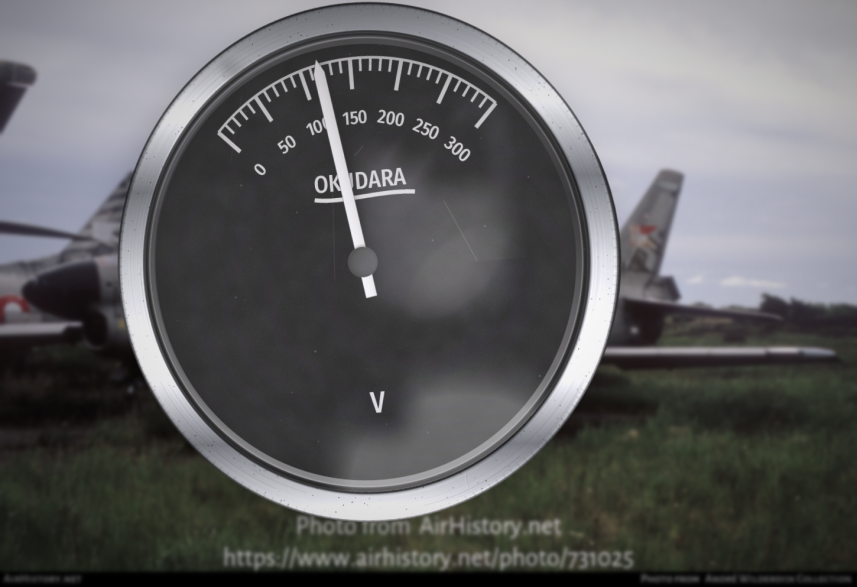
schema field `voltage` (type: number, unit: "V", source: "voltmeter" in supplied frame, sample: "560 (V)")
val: 120 (V)
